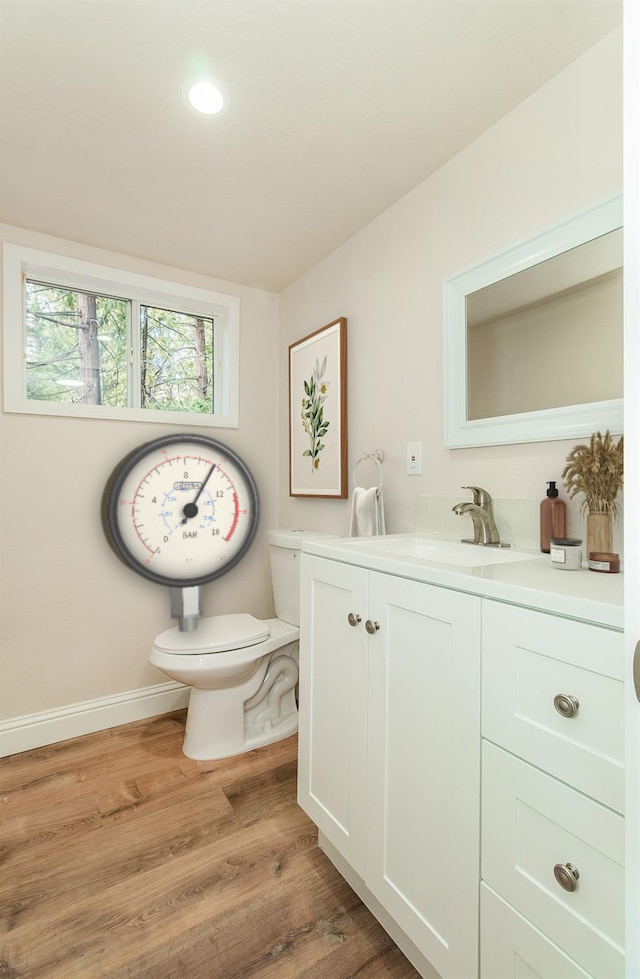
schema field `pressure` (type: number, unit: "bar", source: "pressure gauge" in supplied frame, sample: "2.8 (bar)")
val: 10 (bar)
